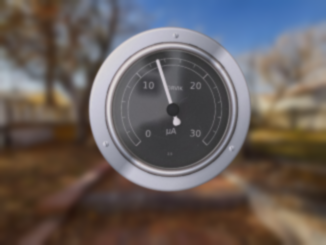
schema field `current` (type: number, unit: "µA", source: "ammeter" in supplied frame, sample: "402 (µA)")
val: 13 (µA)
